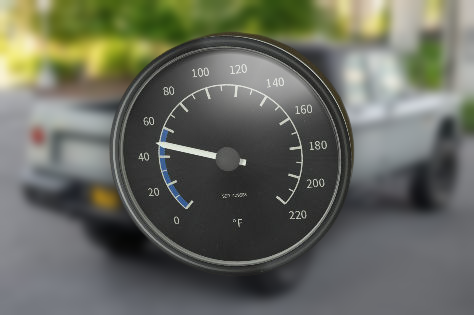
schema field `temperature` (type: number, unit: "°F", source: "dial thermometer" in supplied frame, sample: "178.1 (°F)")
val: 50 (°F)
